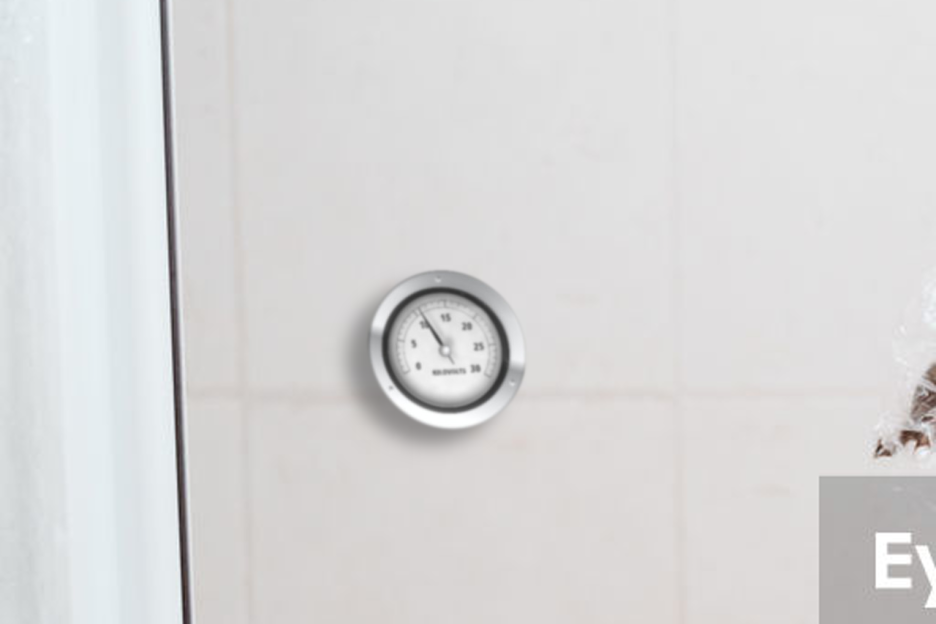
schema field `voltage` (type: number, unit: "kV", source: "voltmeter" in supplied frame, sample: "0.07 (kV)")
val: 11 (kV)
